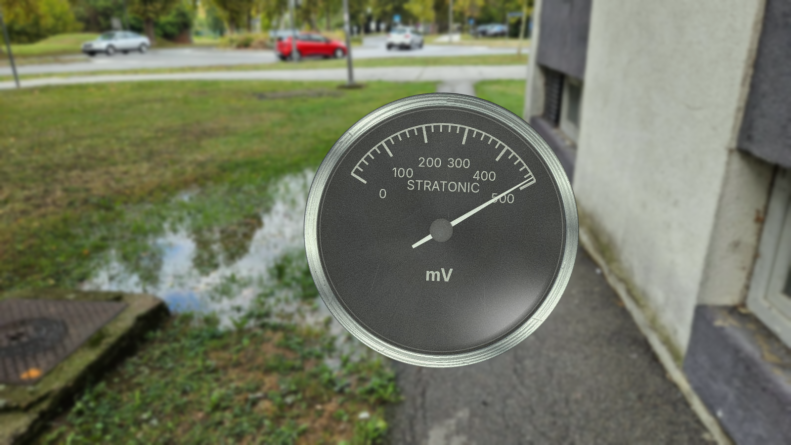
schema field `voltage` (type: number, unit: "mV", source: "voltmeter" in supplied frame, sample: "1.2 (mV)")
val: 490 (mV)
